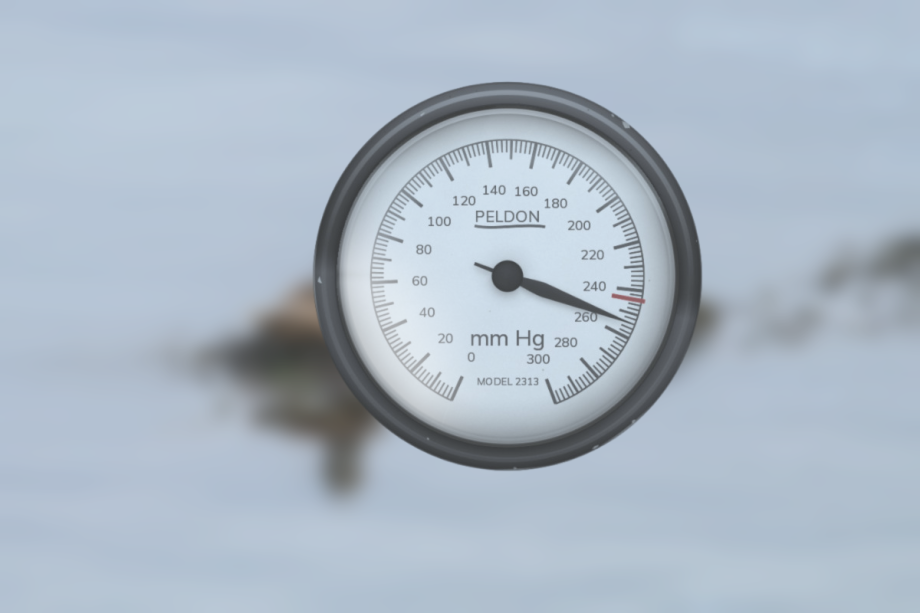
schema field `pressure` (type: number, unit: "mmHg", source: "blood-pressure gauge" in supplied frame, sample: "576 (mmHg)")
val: 254 (mmHg)
